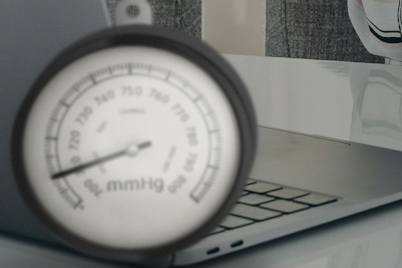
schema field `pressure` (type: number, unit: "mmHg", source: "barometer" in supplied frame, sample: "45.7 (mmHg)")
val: 710 (mmHg)
